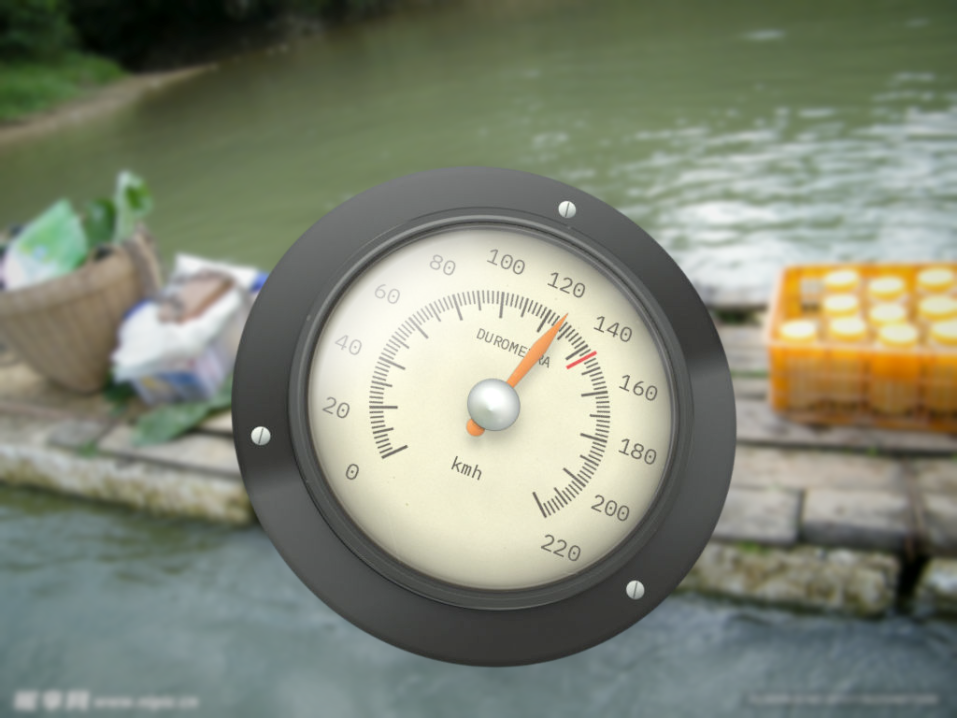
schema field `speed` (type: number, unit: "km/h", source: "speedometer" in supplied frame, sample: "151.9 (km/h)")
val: 126 (km/h)
